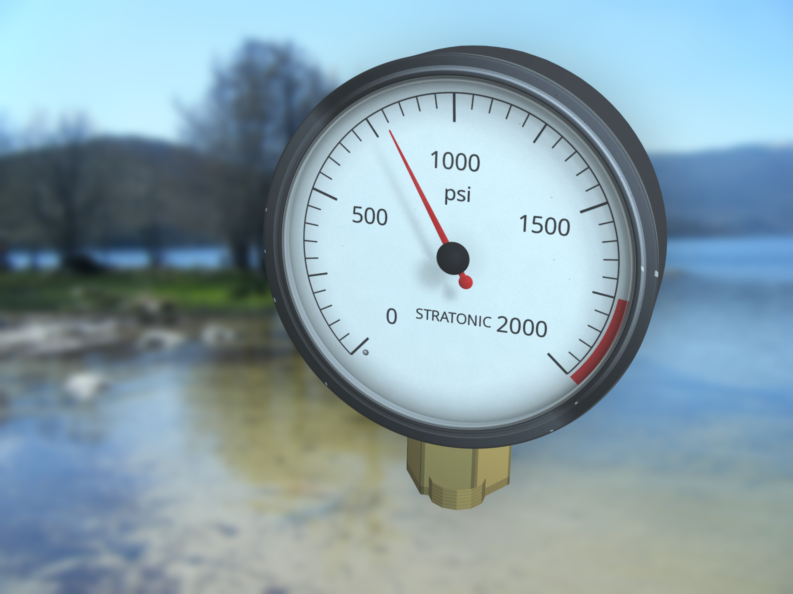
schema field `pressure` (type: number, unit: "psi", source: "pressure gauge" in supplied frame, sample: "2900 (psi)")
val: 800 (psi)
